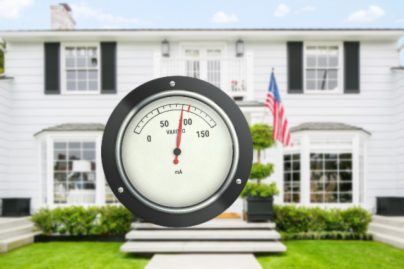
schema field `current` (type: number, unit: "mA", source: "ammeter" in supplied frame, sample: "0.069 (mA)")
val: 90 (mA)
